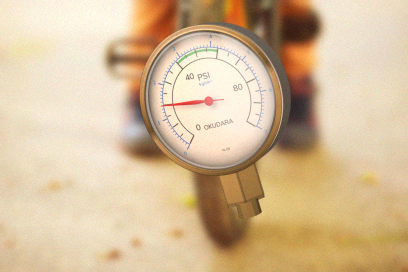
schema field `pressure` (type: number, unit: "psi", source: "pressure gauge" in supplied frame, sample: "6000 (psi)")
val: 20 (psi)
